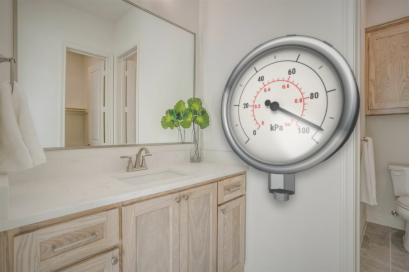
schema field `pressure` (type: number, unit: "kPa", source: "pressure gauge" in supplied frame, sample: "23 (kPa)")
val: 95 (kPa)
